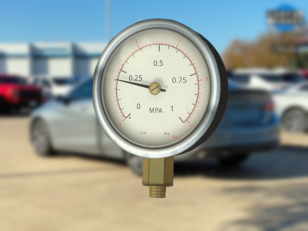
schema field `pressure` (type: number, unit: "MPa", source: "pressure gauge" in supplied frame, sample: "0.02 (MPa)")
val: 0.2 (MPa)
